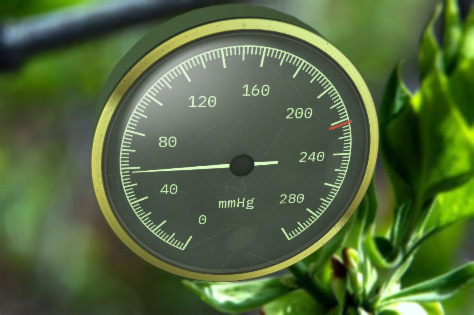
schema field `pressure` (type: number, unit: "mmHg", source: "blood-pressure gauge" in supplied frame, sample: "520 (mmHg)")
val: 60 (mmHg)
